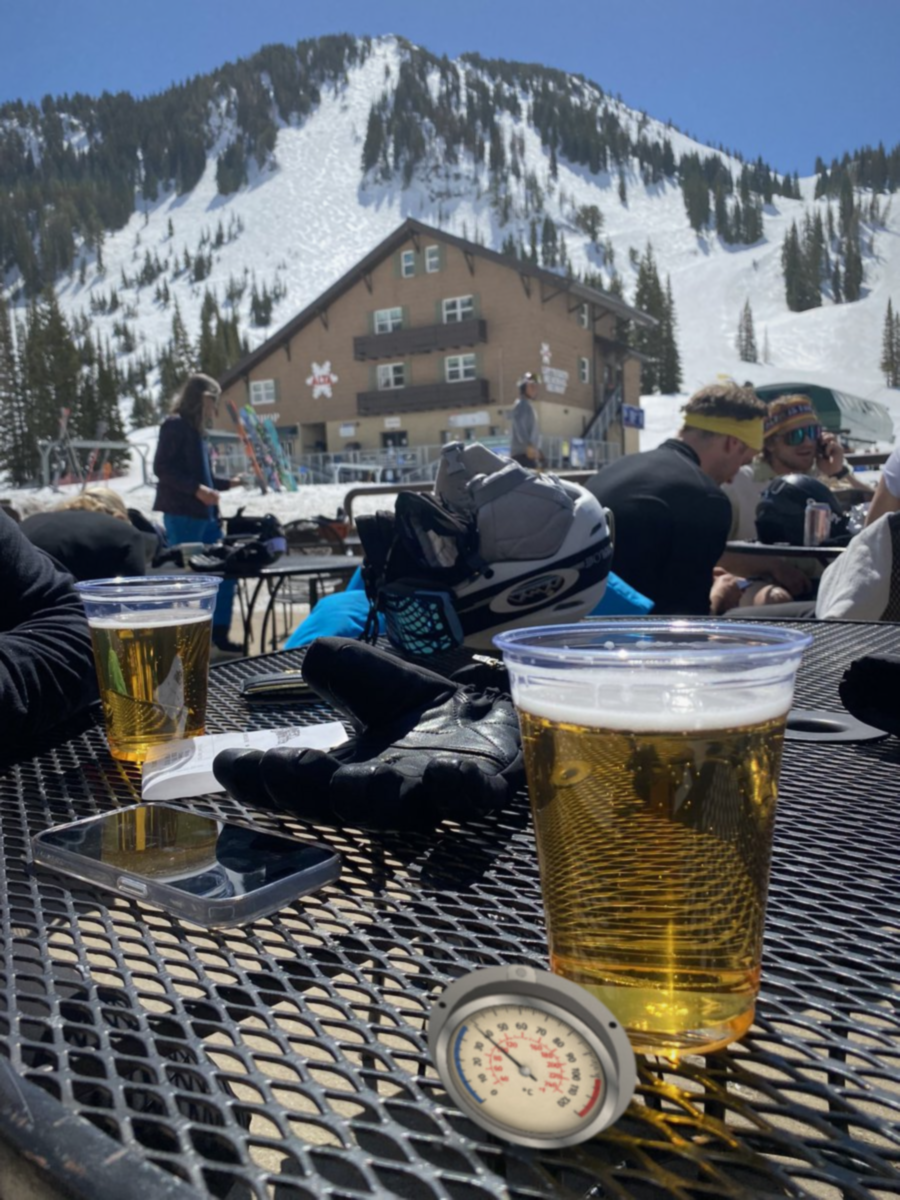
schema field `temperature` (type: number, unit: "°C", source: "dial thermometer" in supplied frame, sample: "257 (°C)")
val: 40 (°C)
